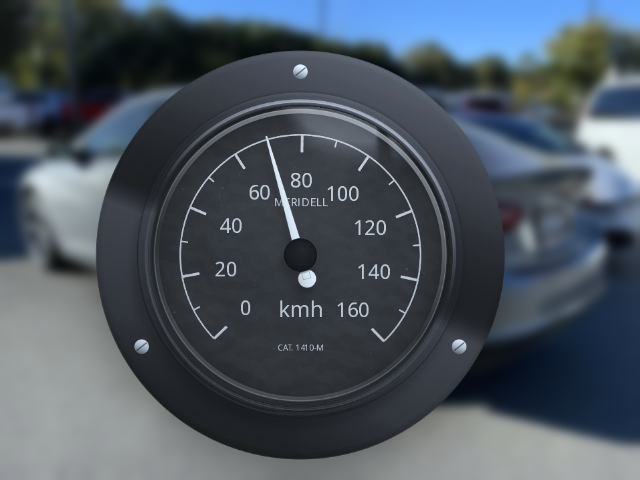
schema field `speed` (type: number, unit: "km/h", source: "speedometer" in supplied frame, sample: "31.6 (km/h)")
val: 70 (km/h)
